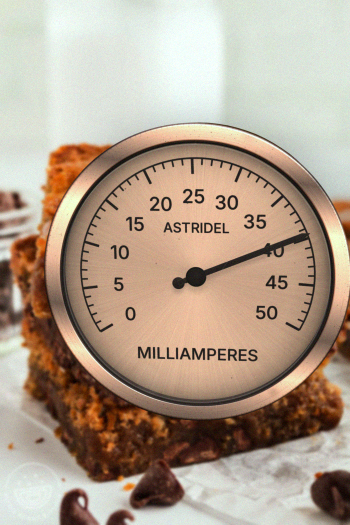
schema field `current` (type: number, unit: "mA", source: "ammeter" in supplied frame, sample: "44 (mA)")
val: 39.5 (mA)
